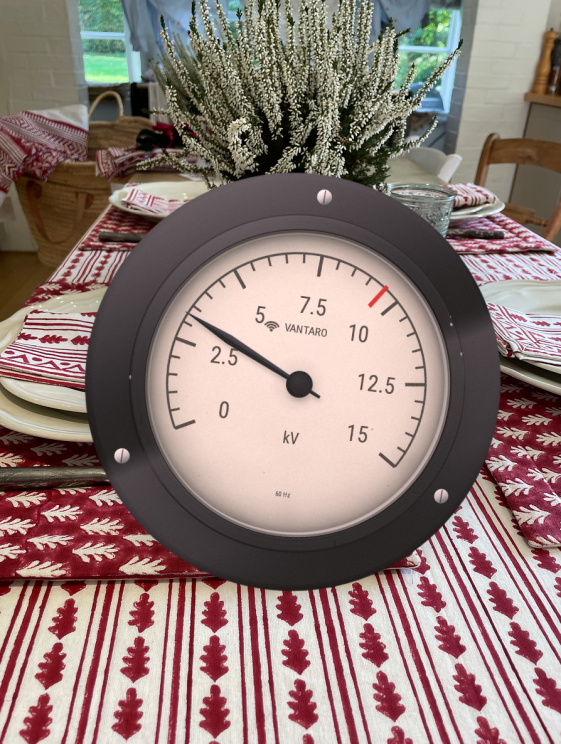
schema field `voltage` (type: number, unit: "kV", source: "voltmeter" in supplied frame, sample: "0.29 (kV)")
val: 3.25 (kV)
